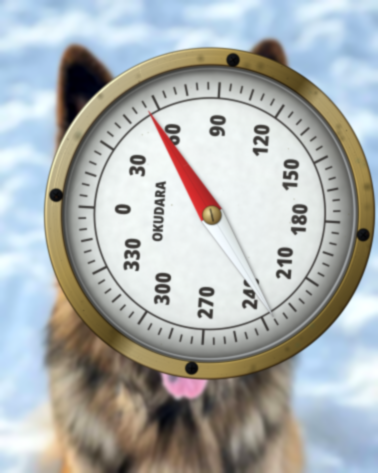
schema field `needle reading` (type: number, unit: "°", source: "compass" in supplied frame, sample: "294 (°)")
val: 55 (°)
